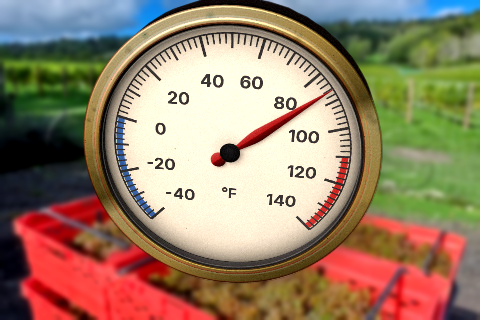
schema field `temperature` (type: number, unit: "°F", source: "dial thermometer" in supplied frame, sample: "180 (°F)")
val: 86 (°F)
